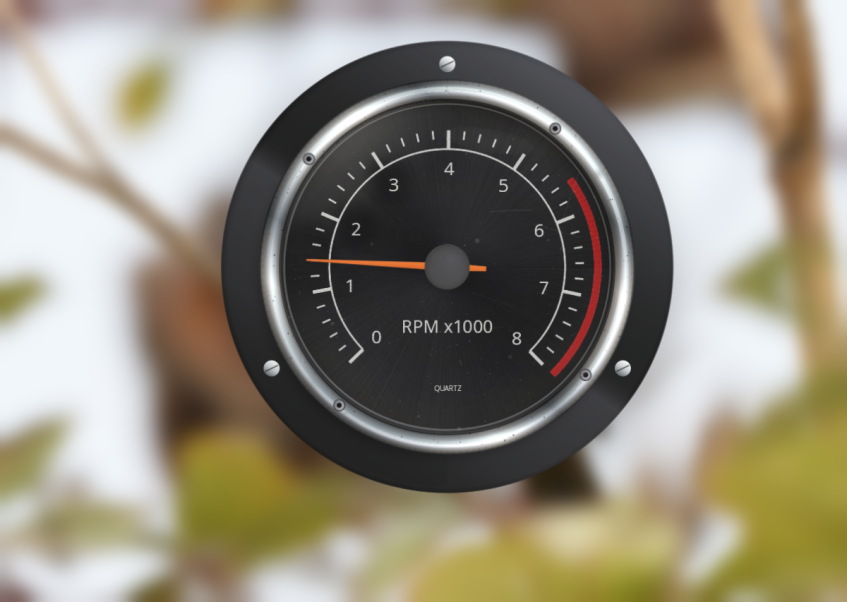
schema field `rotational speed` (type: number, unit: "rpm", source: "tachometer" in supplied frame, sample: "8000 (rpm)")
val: 1400 (rpm)
